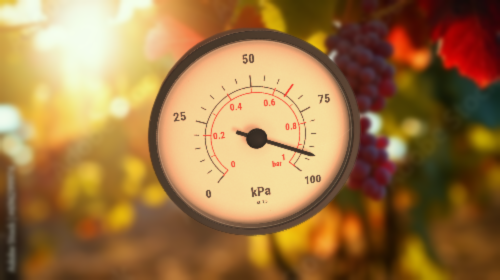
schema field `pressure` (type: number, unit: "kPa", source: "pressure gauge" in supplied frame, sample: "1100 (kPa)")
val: 92.5 (kPa)
